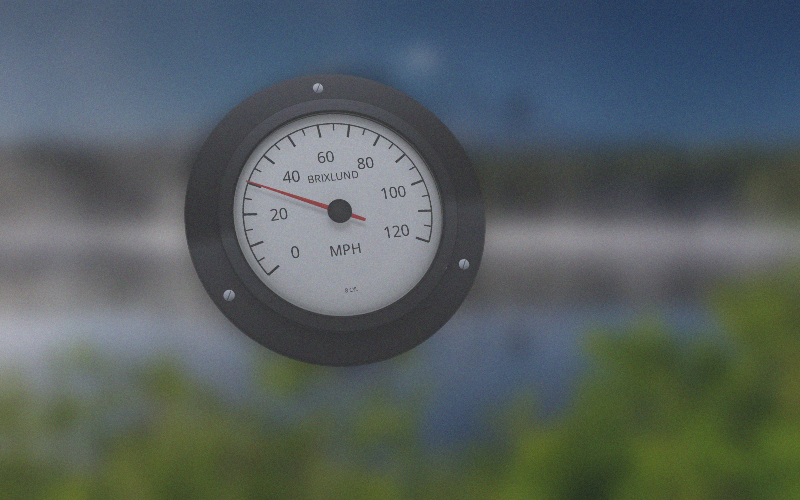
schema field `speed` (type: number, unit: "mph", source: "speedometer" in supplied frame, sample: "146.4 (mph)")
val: 30 (mph)
